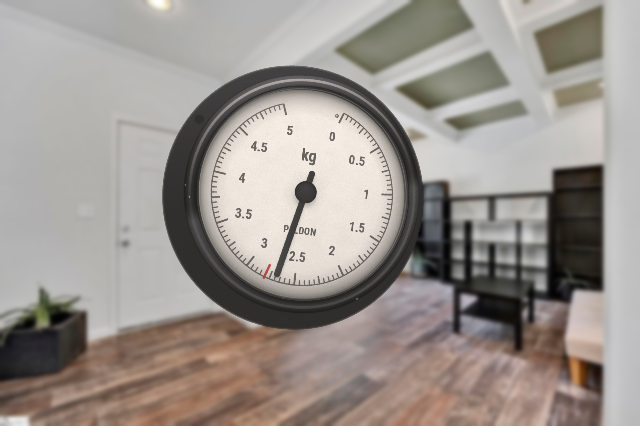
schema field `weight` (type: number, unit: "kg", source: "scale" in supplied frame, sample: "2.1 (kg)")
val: 2.7 (kg)
